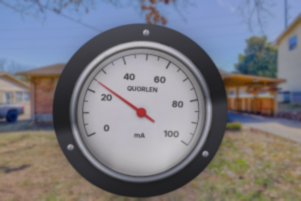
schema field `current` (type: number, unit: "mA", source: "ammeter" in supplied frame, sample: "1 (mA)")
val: 25 (mA)
